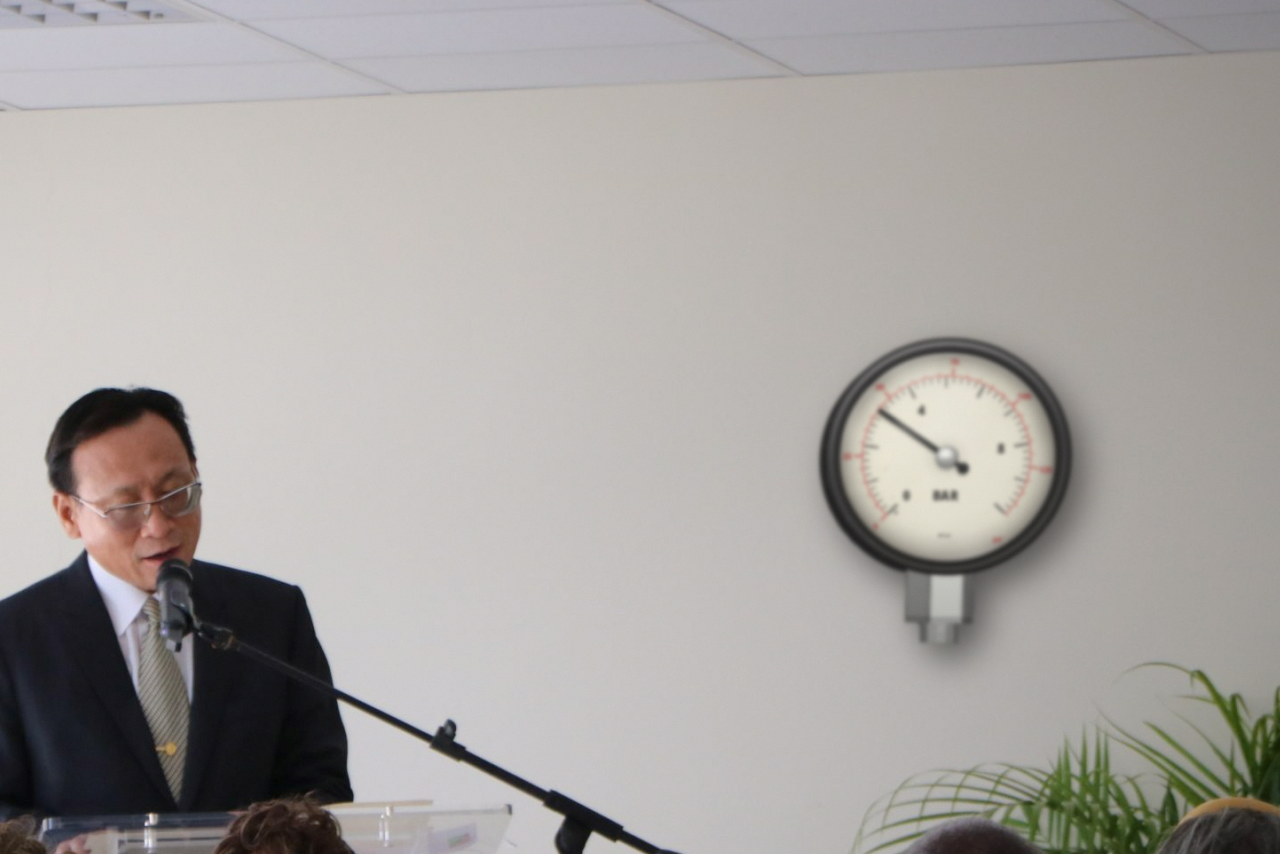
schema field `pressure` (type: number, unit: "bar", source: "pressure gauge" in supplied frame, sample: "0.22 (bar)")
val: 3 (bar)
